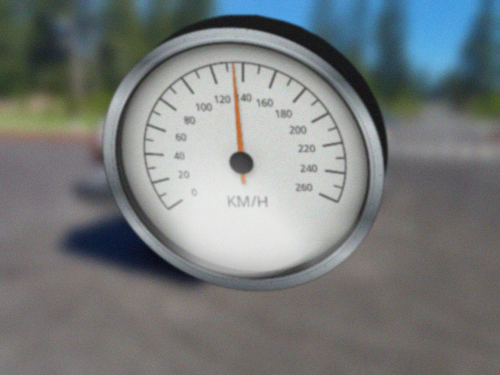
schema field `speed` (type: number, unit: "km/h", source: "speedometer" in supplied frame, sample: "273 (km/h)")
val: 135 (km/h)
